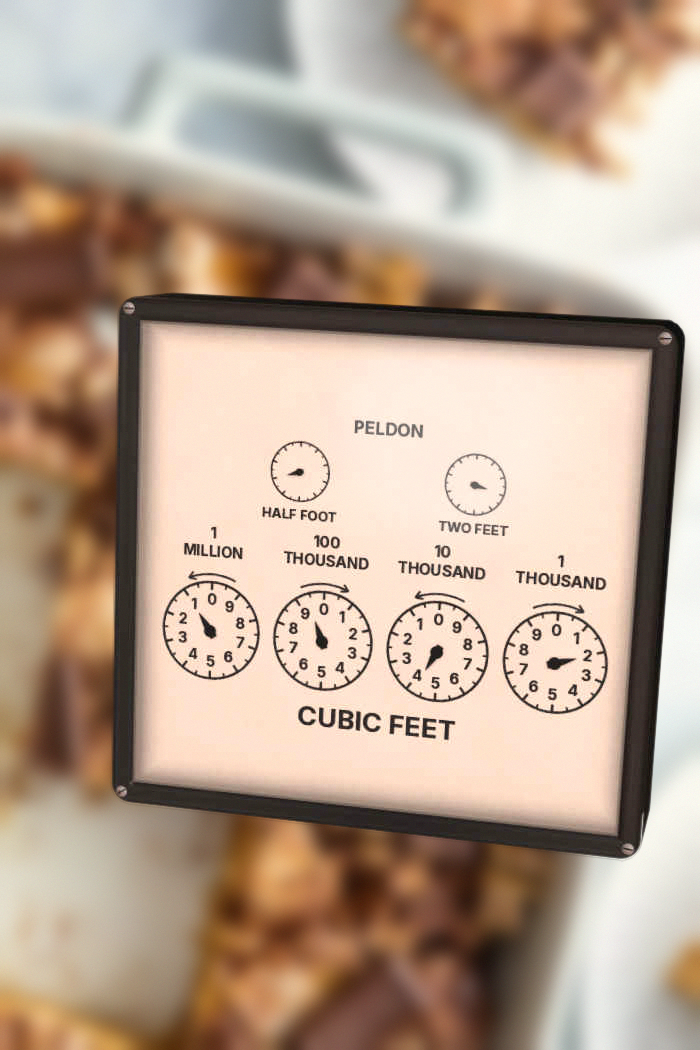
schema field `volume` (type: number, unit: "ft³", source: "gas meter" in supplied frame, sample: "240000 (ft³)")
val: 94200 (ft³)
